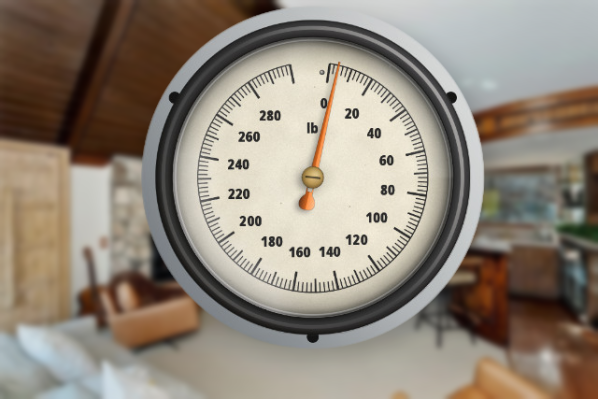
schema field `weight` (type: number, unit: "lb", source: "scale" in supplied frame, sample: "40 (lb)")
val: 4 (lb)
